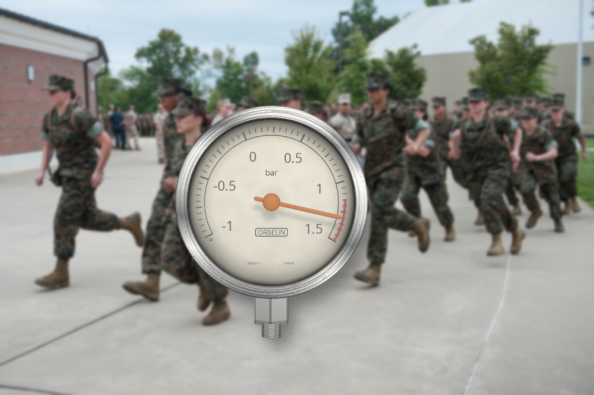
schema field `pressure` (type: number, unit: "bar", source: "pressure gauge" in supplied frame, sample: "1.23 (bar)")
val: 1.3 (bar)
